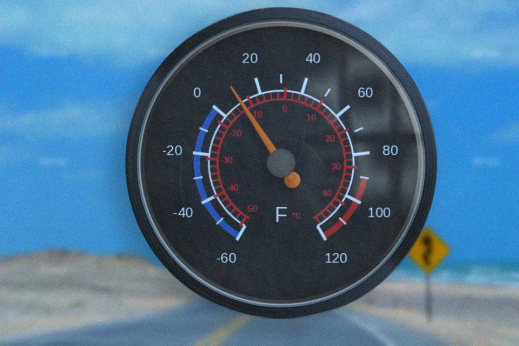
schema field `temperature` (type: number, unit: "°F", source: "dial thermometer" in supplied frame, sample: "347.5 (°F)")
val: 10 (°F)
